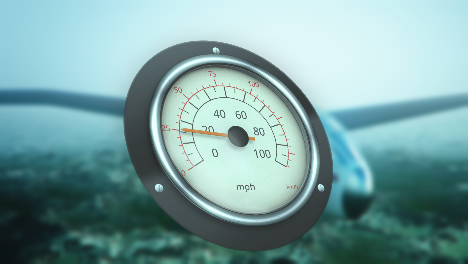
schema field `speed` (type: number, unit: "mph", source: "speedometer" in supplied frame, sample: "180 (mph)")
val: 15 (mph)
